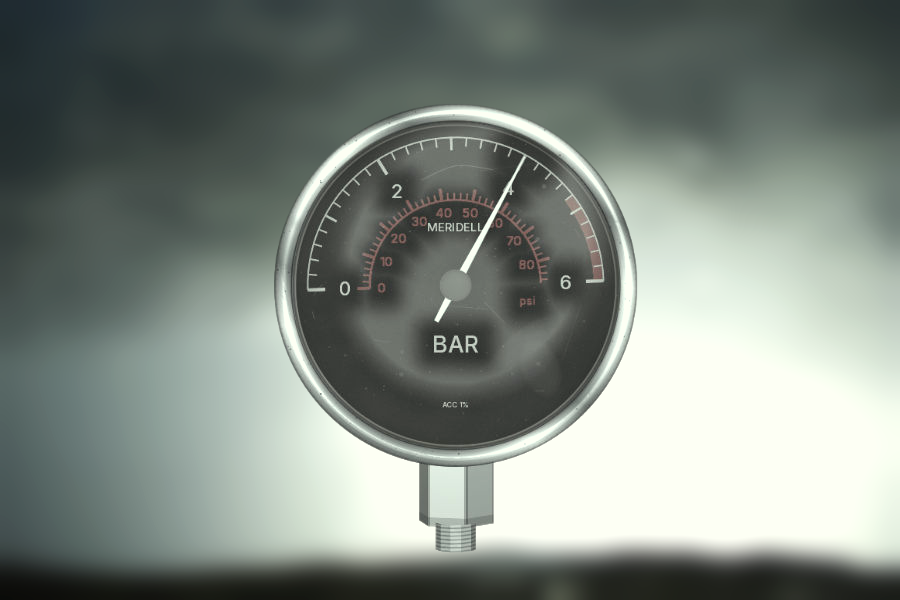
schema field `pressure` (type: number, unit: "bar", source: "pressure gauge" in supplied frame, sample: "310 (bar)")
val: 4 (bar)
